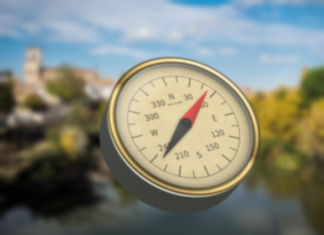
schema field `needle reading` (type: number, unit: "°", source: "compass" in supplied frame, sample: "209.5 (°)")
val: 52.5 (°)
